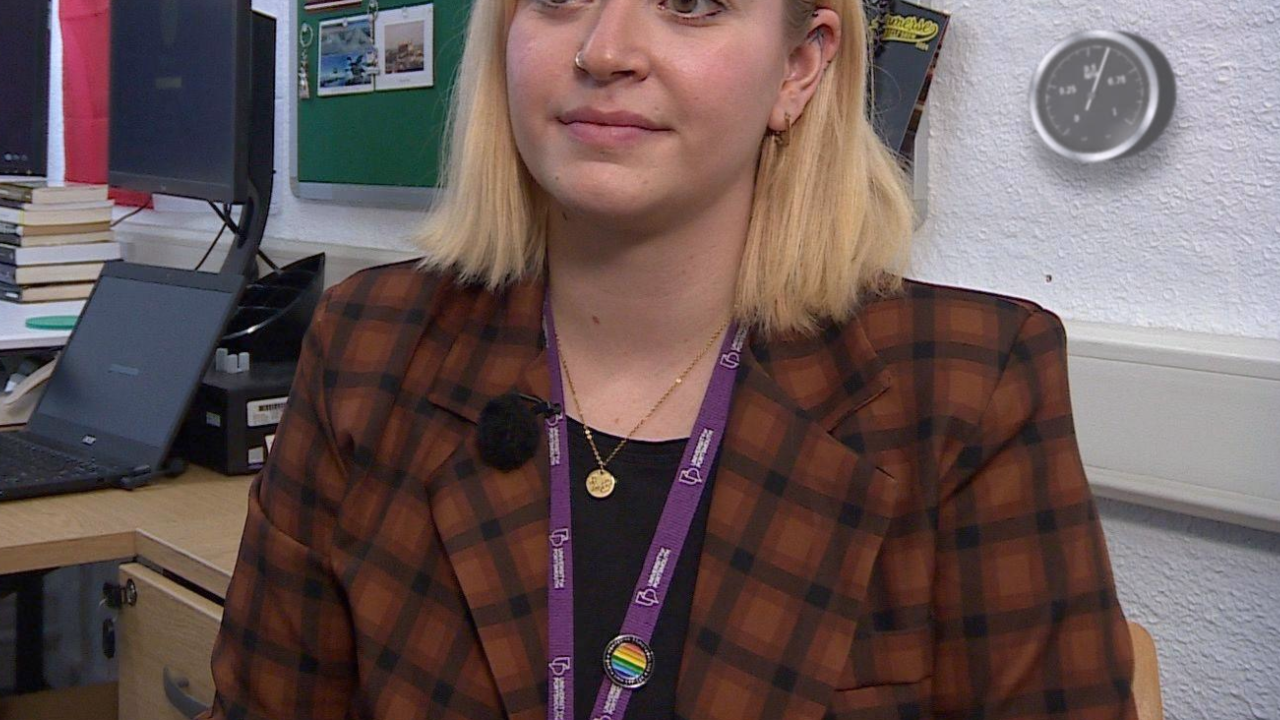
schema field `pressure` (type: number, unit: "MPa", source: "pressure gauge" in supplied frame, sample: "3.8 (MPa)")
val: 0.6 (MPa)
